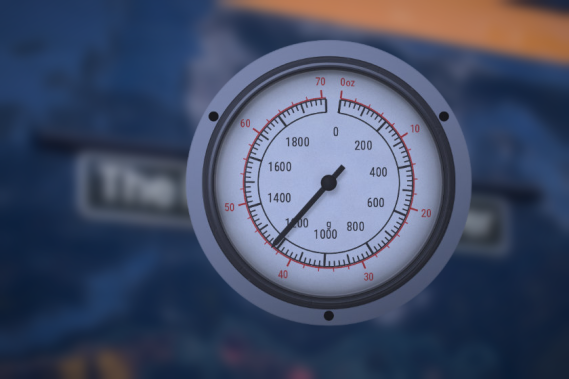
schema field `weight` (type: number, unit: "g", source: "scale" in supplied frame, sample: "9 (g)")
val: 1220 (g)
